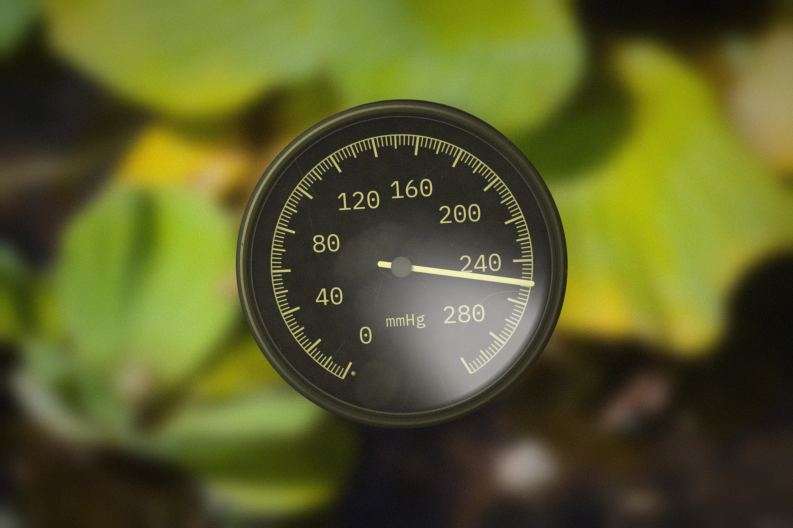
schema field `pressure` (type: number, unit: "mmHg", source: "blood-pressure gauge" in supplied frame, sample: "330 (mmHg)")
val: 250 (mmHg)
